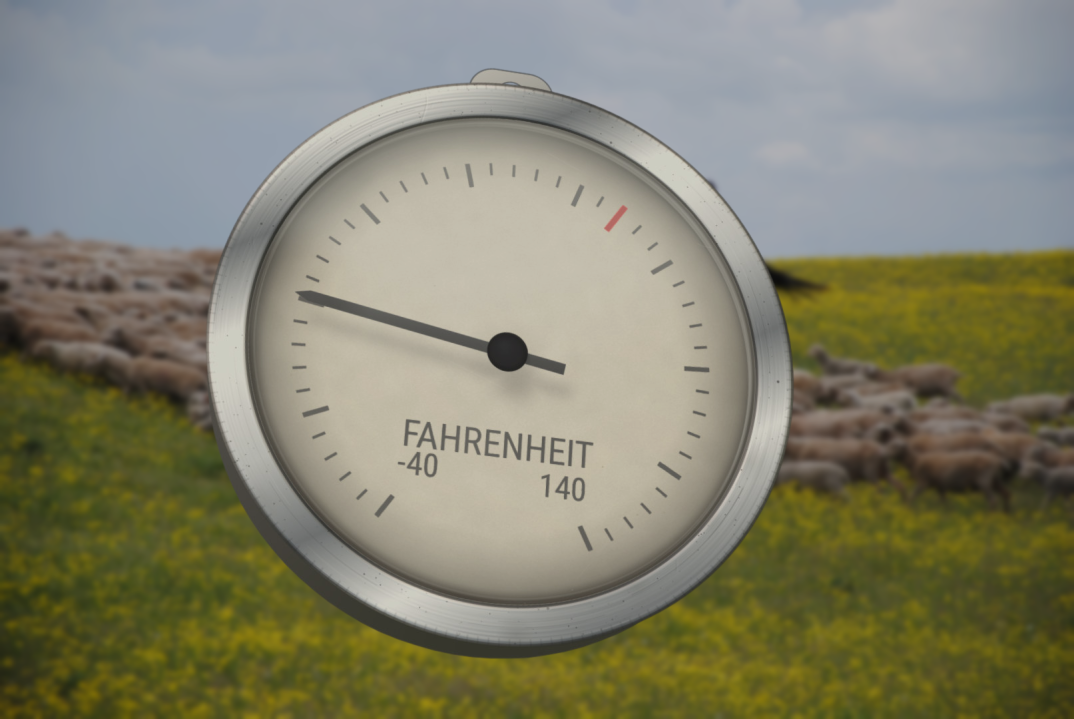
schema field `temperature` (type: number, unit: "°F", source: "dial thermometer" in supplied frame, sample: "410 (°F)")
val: 0 (°F)
